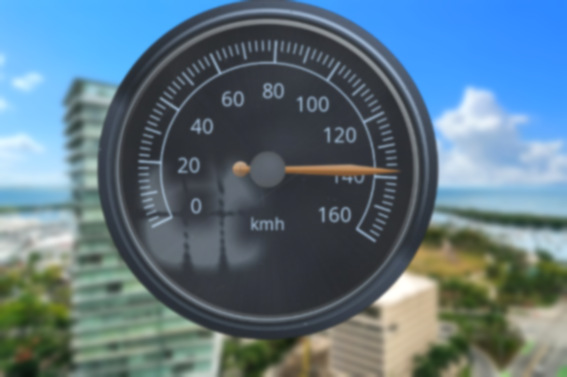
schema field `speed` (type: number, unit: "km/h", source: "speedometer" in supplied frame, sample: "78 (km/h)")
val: 138 (km/h)
